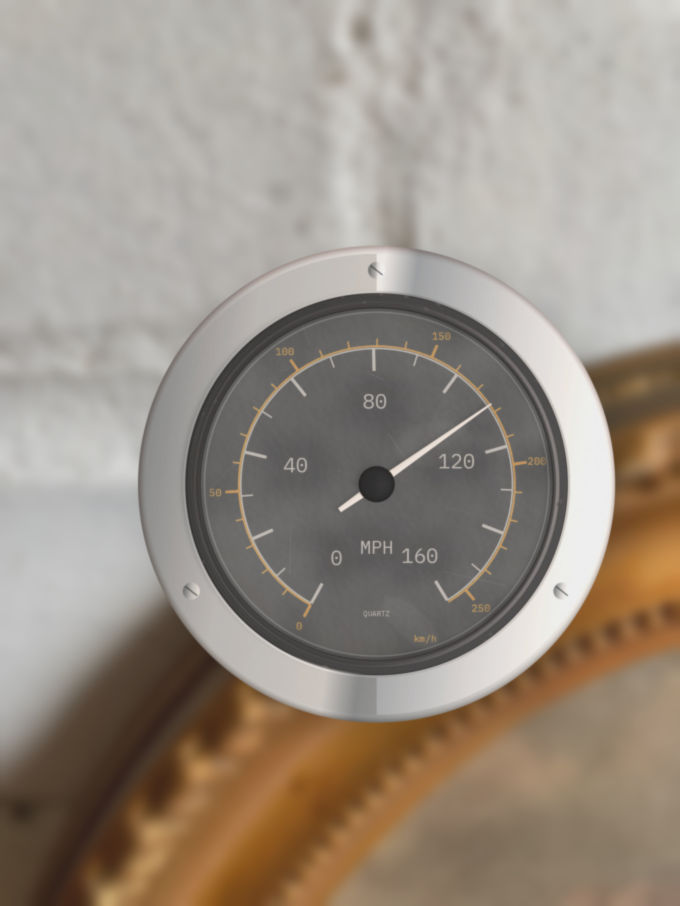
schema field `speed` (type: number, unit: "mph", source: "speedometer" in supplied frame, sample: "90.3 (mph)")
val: 110 (mph)
